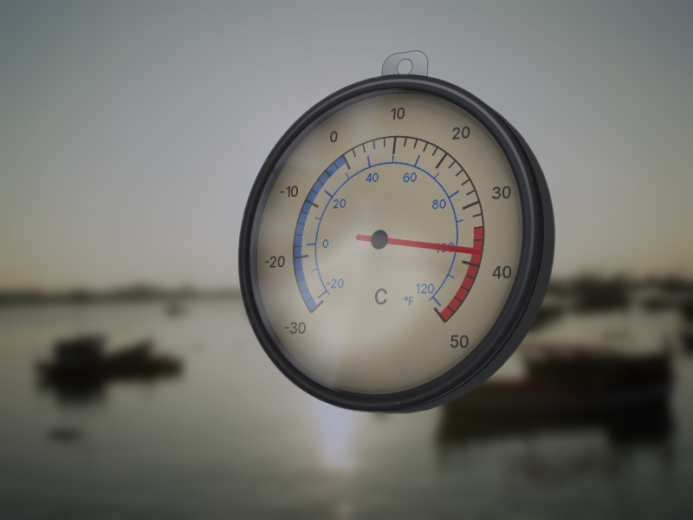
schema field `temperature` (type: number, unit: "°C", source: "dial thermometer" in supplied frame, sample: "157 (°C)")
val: 38 (°C)
